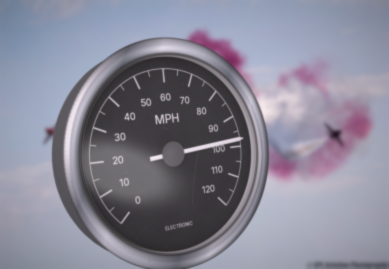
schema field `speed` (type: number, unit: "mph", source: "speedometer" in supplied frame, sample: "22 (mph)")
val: 97.5 (mph)
